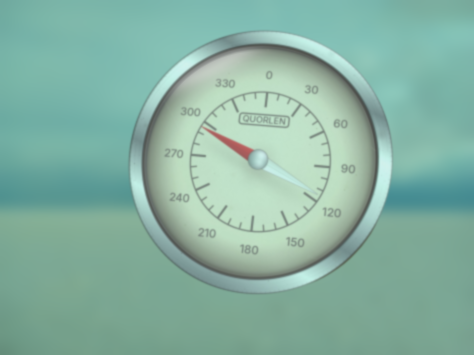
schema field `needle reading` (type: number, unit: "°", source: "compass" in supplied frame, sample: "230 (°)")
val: 295 (°)
